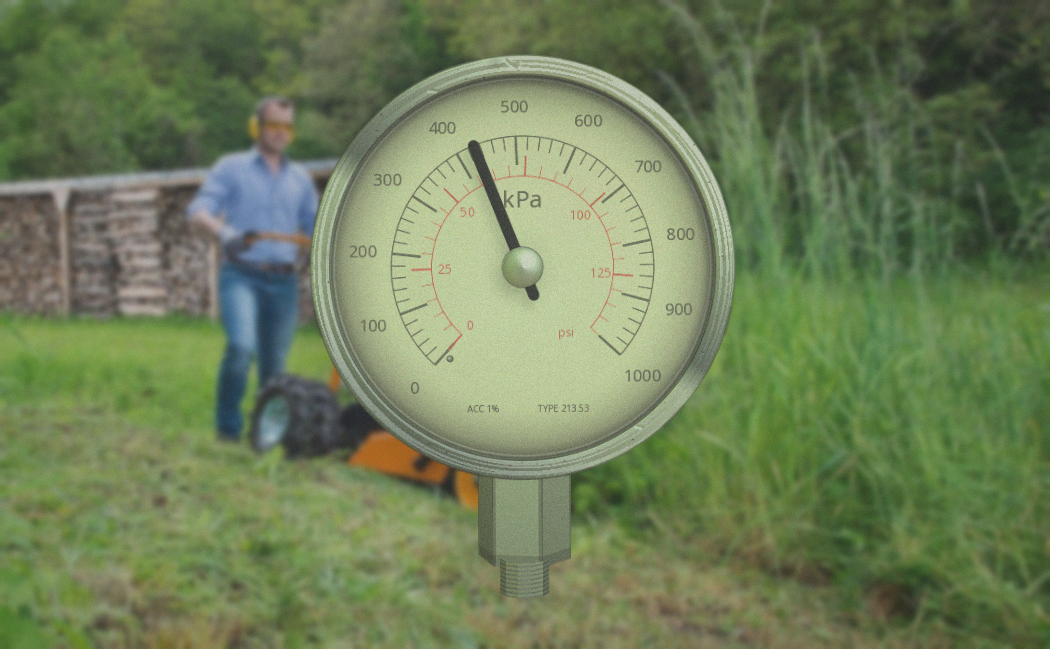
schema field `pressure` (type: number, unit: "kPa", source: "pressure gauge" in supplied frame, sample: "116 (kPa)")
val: 430 (kPa)
